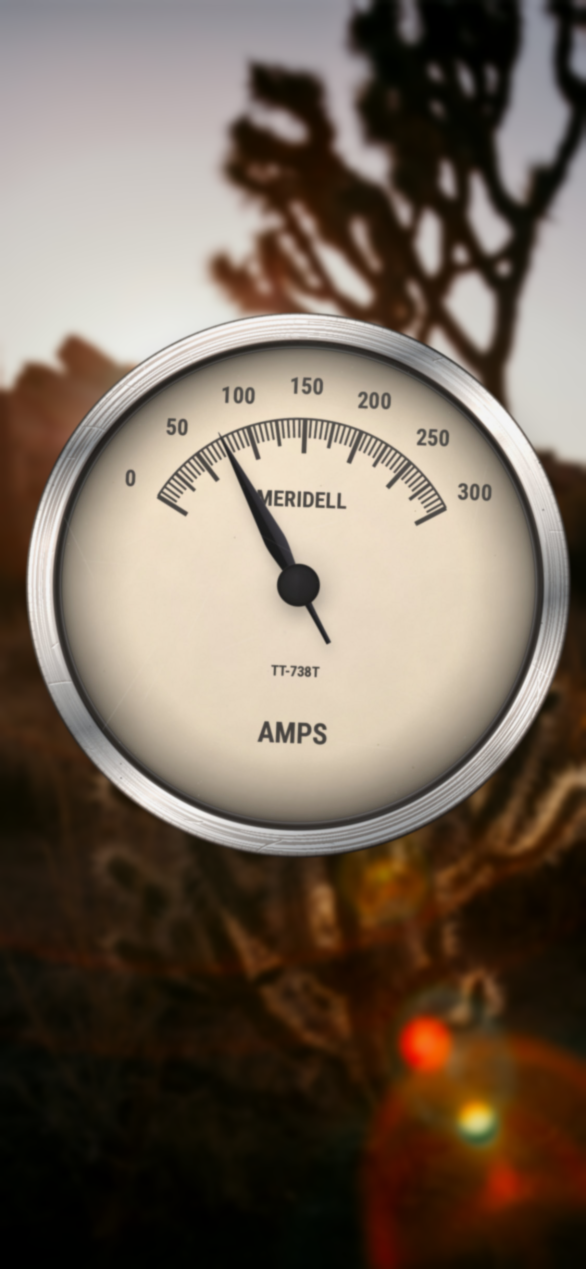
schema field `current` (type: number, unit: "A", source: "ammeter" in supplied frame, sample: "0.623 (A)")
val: 75 (A)
